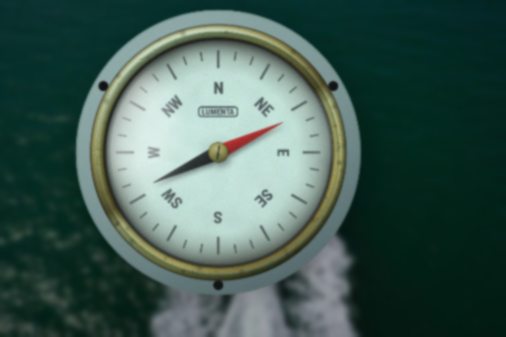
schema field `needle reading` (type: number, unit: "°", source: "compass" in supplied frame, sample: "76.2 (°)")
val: 65 (°)
